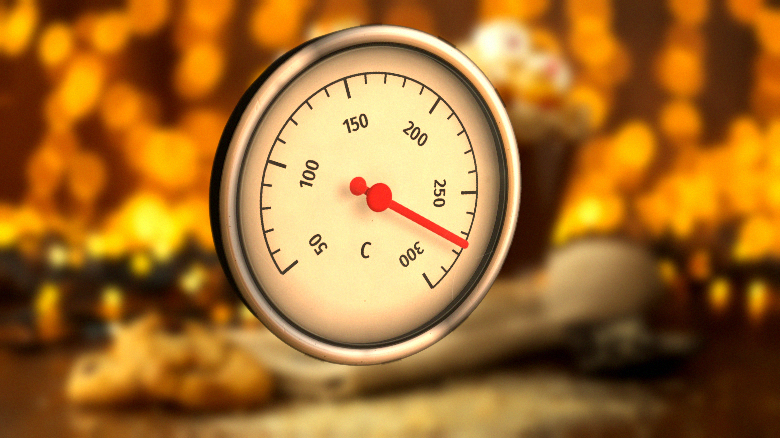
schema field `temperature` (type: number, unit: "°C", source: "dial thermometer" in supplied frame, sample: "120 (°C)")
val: 275 (°C)
